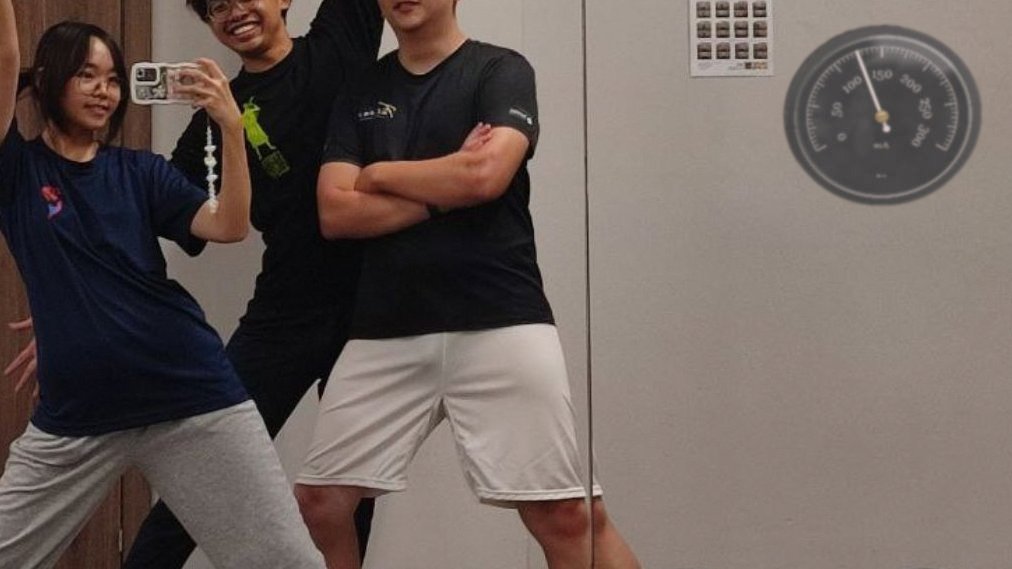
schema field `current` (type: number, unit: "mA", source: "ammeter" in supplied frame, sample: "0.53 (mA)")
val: 125 (mA)
